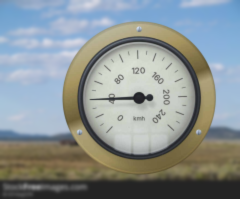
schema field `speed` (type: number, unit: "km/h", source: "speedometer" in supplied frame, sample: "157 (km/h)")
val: 40 (km/h)
